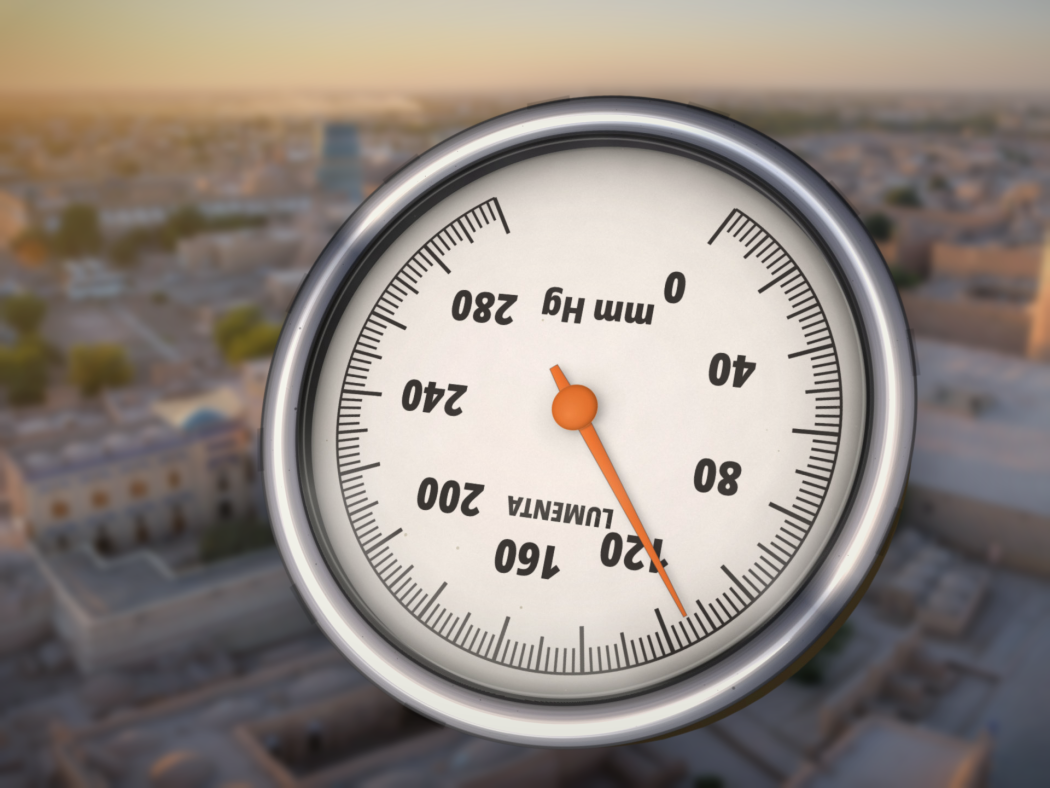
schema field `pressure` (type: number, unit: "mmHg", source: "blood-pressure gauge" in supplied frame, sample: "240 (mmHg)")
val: 114 (mmHg)
